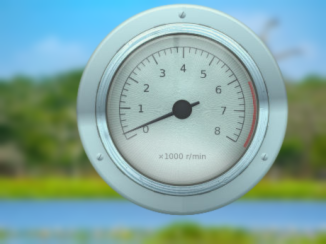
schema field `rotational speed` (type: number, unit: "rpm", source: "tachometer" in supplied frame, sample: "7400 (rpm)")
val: 200 (rpm)
